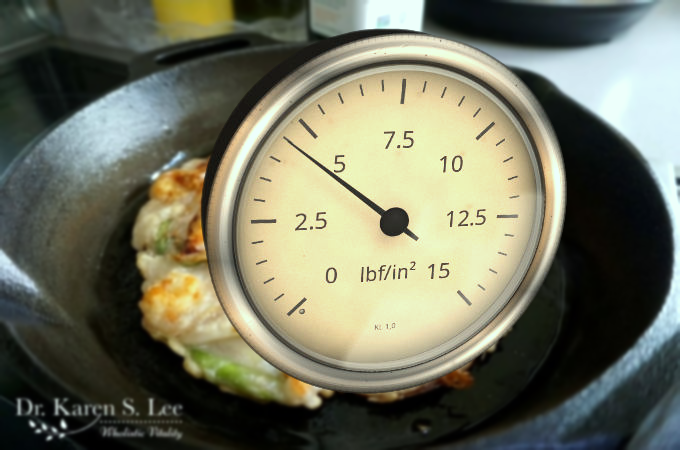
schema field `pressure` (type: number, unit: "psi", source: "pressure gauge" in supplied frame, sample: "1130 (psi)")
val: 4.5 (psi)
